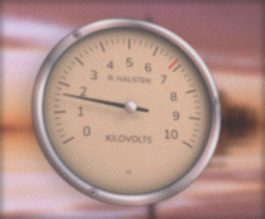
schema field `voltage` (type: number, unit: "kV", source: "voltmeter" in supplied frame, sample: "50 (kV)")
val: 1.6 (kV)
